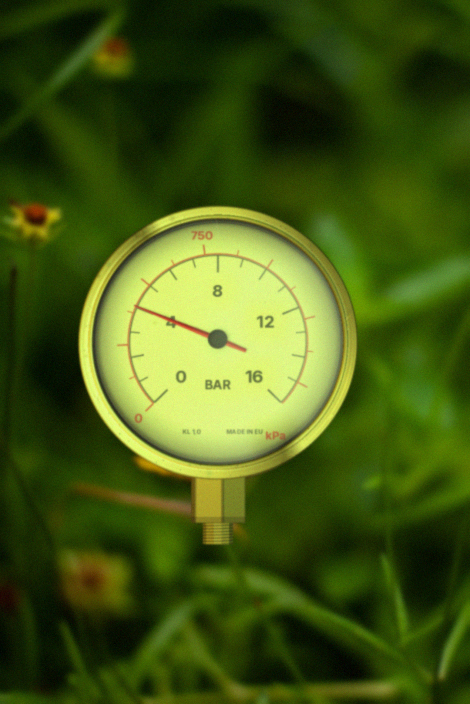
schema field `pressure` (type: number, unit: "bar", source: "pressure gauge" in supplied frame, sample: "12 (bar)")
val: 4 (bar)
